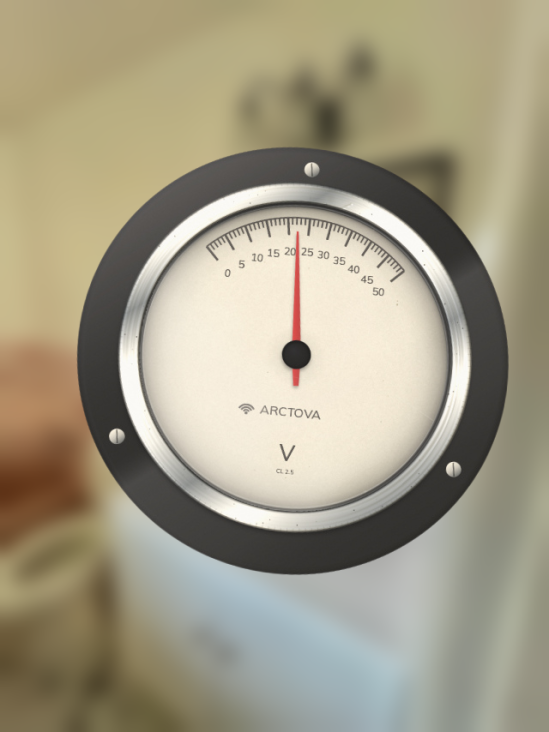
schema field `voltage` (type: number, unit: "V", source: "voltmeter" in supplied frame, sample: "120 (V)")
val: 22 (V)
